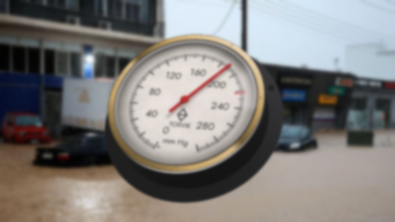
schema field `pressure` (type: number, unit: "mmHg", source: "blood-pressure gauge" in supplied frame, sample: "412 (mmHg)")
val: 190 (mmHg)
